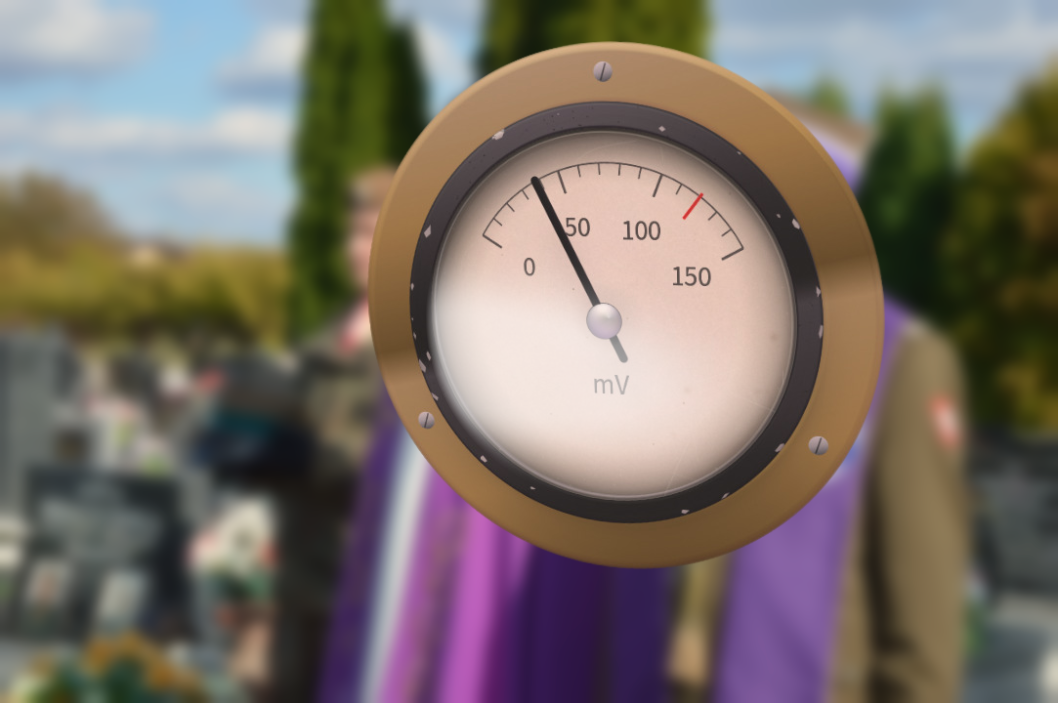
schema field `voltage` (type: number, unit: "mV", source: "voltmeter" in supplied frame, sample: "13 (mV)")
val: 40 (mV)
